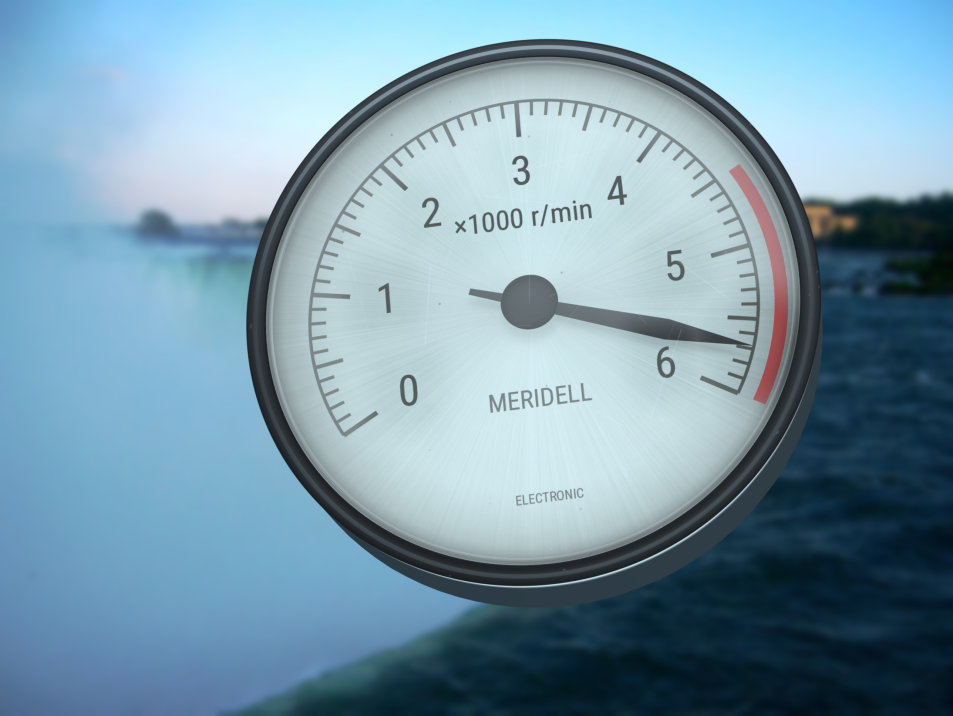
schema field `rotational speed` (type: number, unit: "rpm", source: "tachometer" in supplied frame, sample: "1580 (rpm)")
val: 5700 (rpm)
